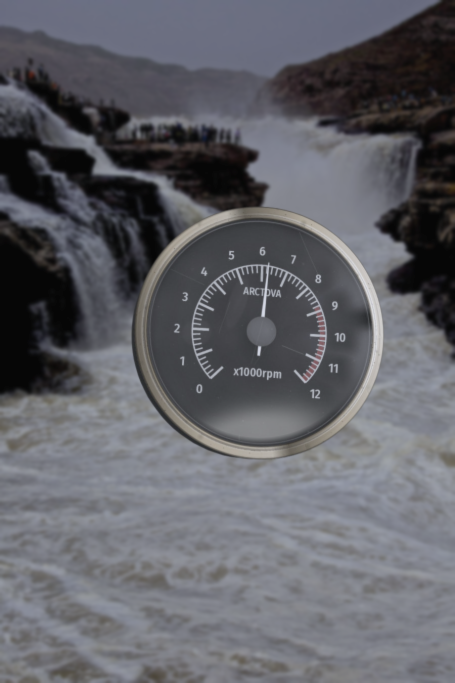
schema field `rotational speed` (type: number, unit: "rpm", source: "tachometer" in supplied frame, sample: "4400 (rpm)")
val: 6200 (rpm)
